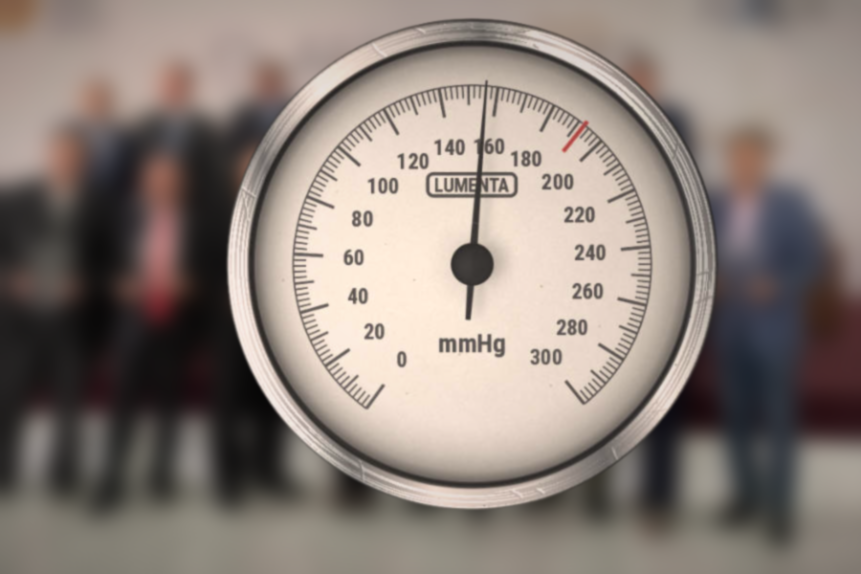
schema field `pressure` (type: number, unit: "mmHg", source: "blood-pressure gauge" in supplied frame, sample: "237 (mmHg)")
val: 156 (mmHg)
